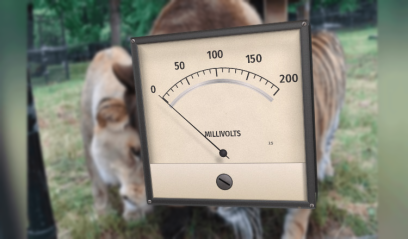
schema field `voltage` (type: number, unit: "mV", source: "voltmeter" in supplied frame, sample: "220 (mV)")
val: 0 (mV)
